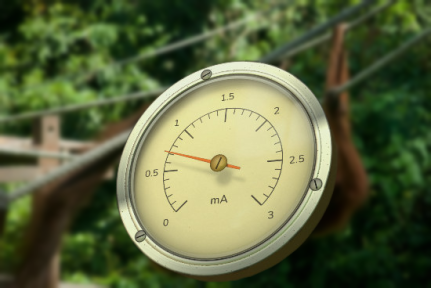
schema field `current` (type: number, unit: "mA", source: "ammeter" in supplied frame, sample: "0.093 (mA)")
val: 0.7 (mA)
